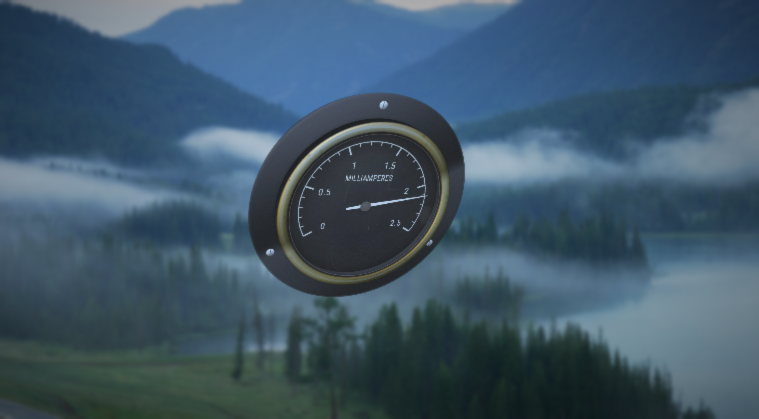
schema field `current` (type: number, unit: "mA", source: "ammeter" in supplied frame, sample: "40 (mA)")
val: 2.1 (mA)
